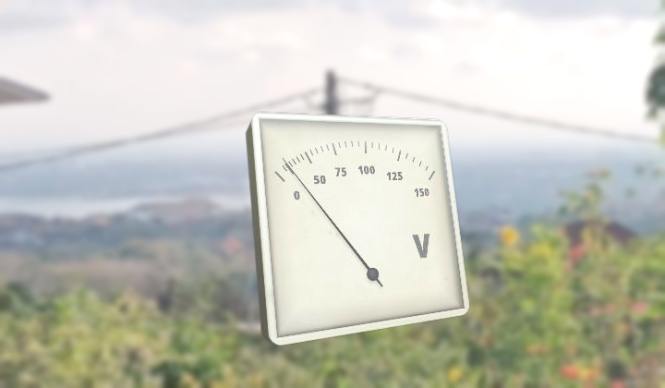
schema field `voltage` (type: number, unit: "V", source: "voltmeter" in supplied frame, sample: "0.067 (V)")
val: 25 (V)
